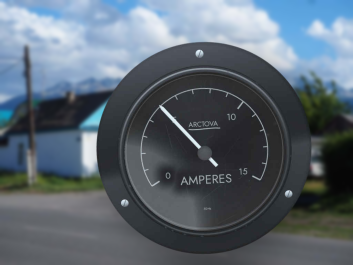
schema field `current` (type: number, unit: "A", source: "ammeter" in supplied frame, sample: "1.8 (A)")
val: 5 (A)
